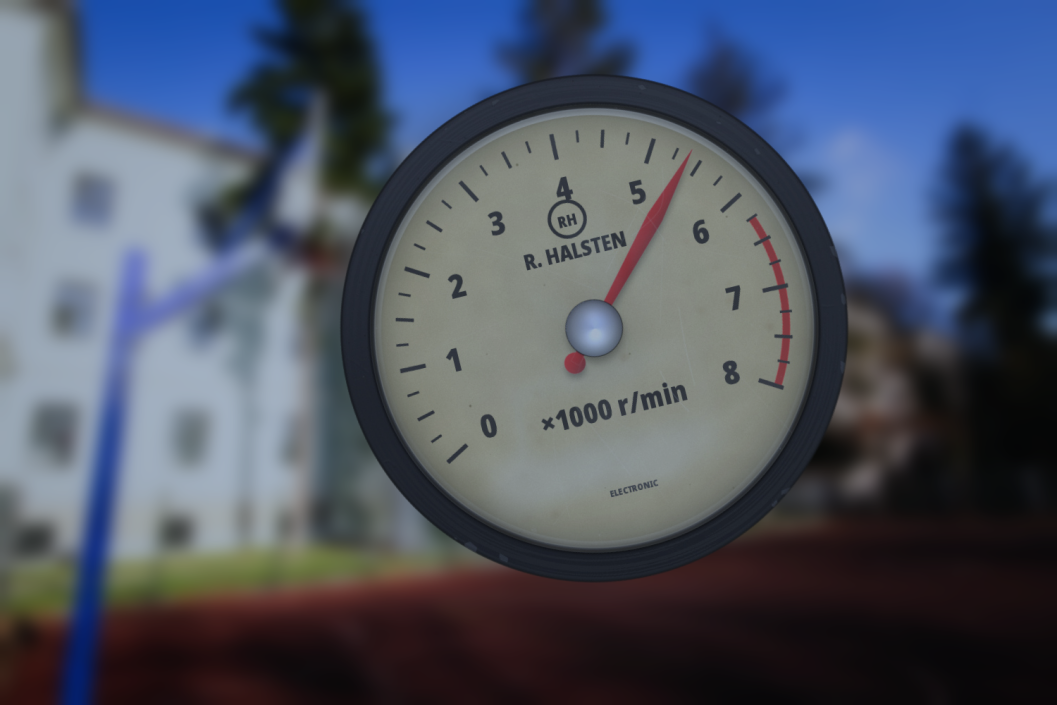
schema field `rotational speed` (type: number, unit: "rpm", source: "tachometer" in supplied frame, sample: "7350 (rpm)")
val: 5375 (rpm)
